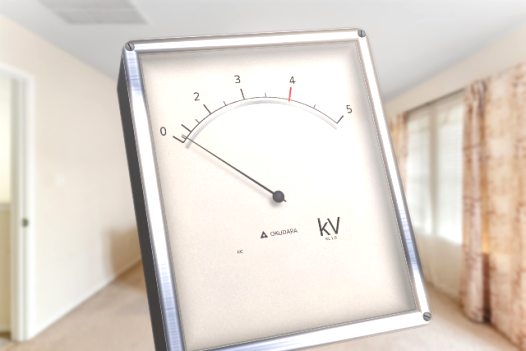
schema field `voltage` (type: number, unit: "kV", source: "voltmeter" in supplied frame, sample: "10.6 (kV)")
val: 0.5 (kV)
